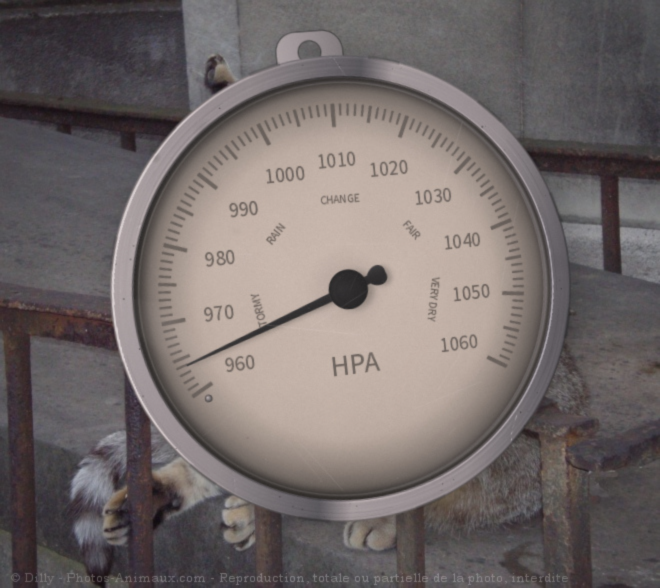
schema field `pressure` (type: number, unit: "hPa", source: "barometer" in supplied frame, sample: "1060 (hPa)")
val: 964 (hPa)
